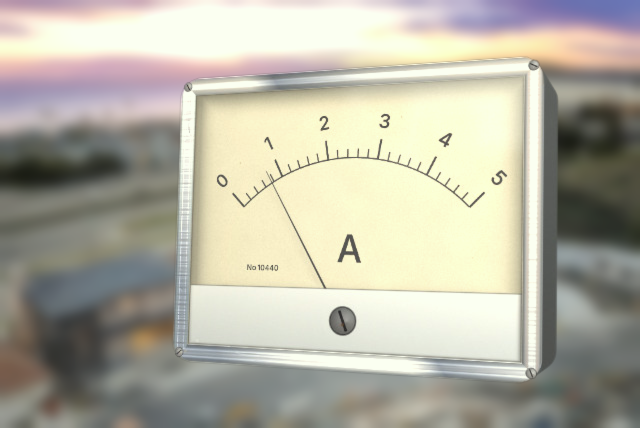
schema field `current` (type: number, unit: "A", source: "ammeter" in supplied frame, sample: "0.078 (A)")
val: 0.8 (A)
